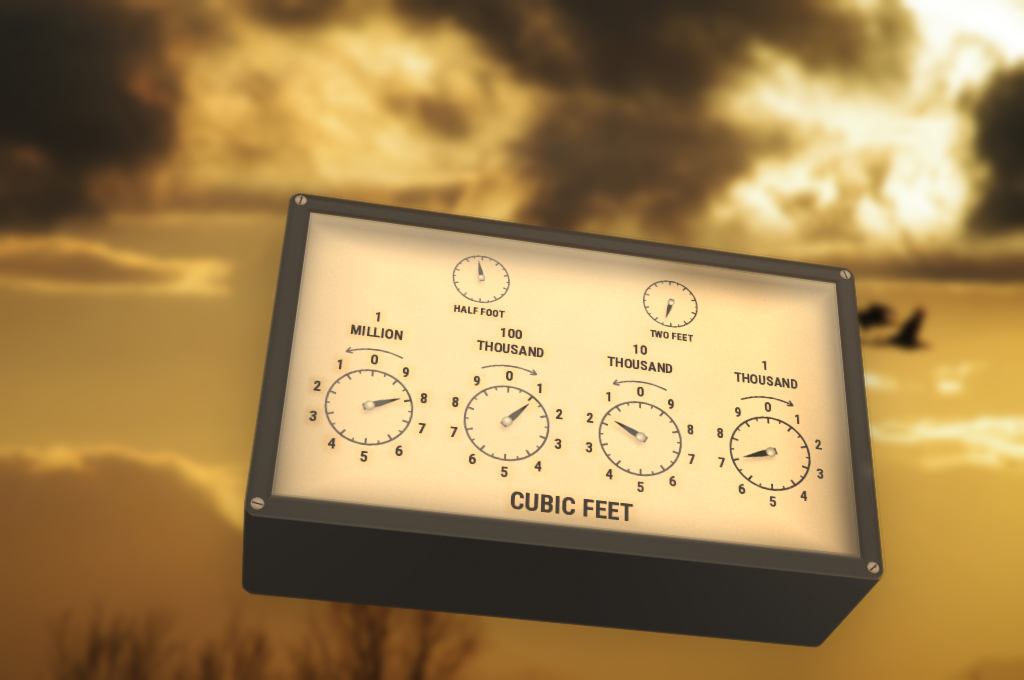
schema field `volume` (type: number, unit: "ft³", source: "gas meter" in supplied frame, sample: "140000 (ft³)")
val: 811700 (ft³)
